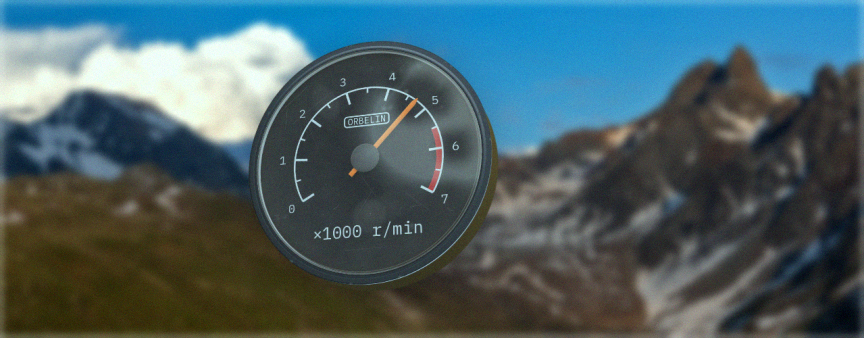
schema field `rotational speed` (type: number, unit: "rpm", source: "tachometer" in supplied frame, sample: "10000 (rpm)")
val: 4750 (rpm)
